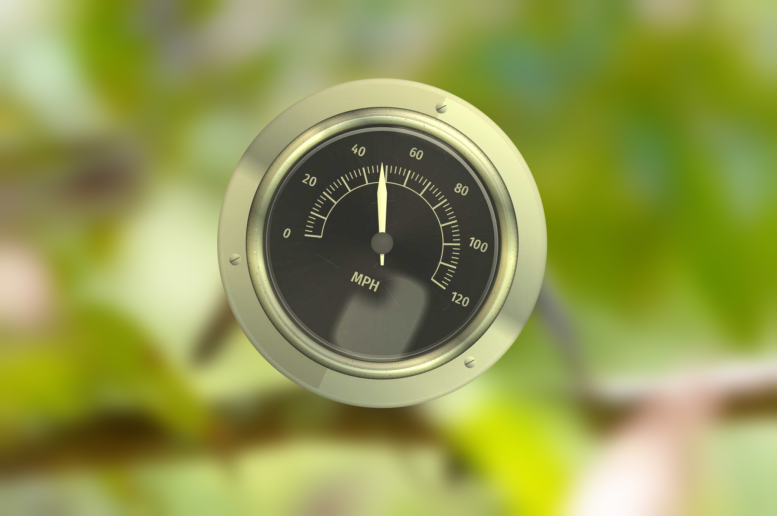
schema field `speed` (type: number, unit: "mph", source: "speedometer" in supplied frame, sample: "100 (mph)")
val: 48 (mph)
